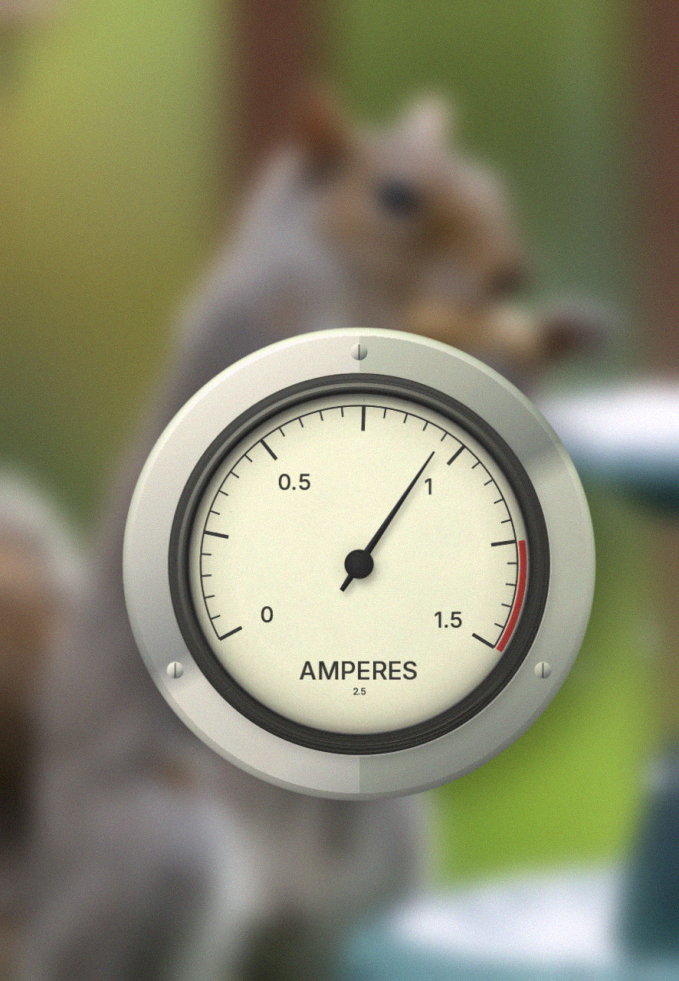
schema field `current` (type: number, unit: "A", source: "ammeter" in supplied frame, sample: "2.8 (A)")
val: 0.95 (A)
